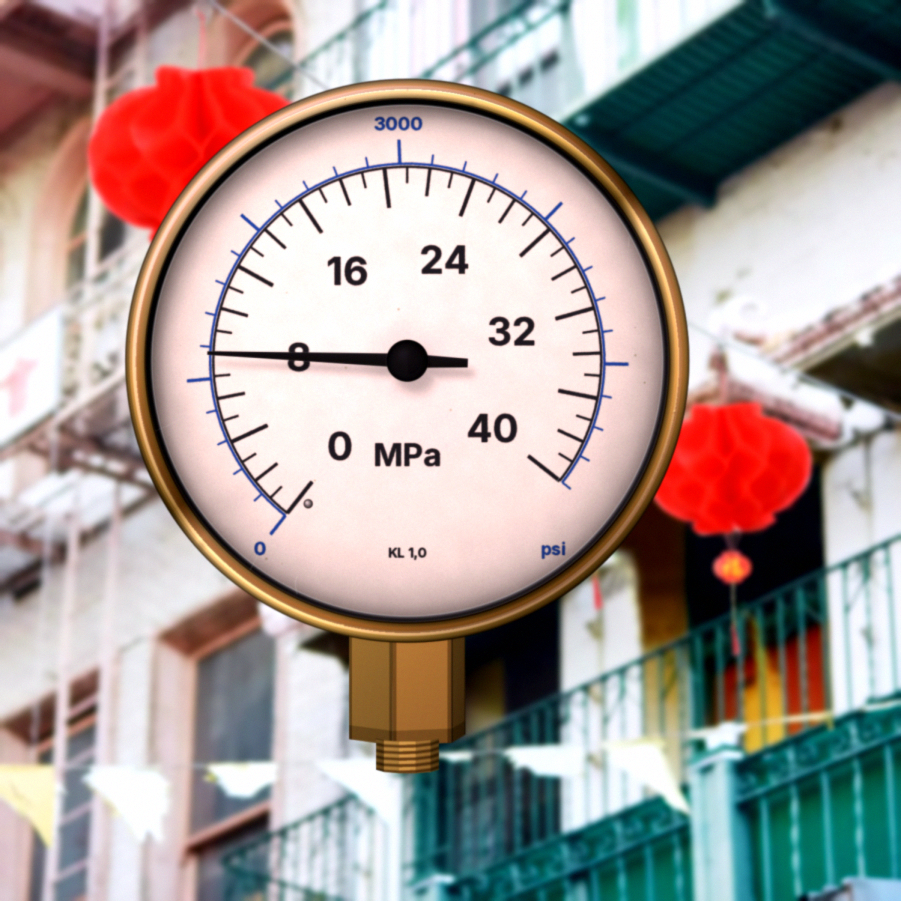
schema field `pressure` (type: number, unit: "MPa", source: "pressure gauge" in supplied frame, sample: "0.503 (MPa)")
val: 8 (MPa)
